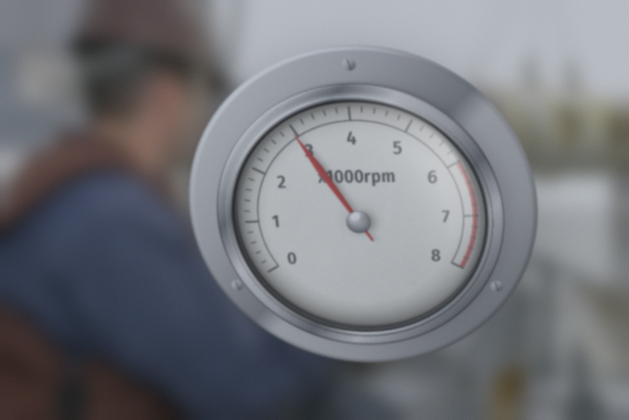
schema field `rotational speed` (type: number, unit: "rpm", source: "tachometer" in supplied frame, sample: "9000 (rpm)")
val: 3000 (rpm)
